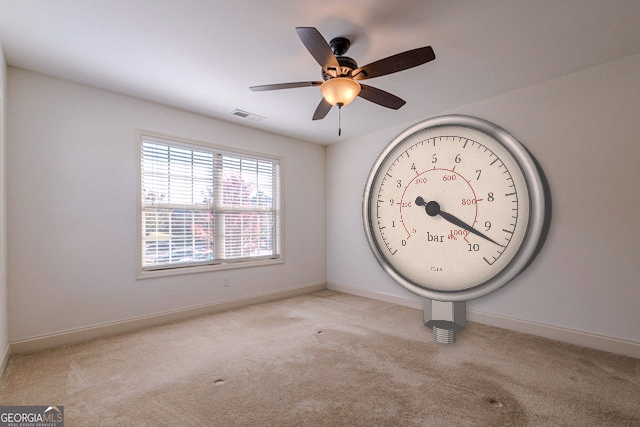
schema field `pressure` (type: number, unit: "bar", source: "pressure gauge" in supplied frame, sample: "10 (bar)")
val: 9.4 (bar)
